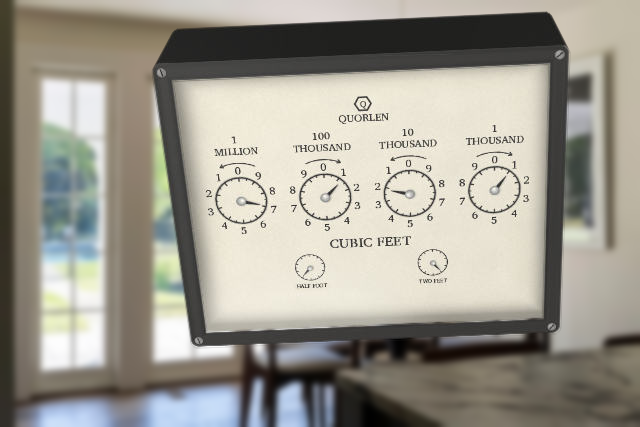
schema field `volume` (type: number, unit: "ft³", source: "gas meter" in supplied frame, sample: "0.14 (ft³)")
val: 712100 (ft³)
